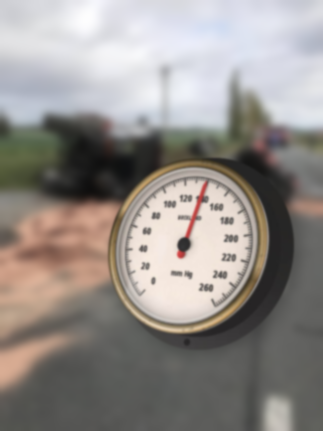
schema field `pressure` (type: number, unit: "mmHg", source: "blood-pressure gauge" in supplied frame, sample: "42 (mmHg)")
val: 140 (mmHg)
